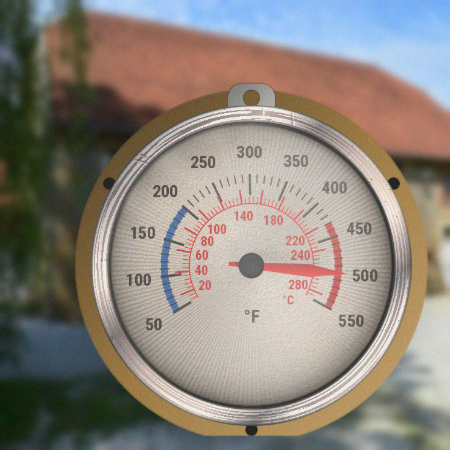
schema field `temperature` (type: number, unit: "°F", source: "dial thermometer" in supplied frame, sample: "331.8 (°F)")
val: 500 (°F)
